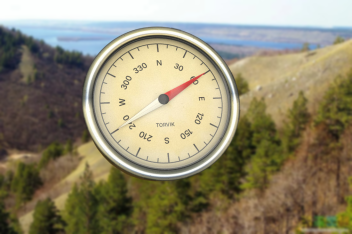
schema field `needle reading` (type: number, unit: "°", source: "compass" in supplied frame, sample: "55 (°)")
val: 60 (°)
